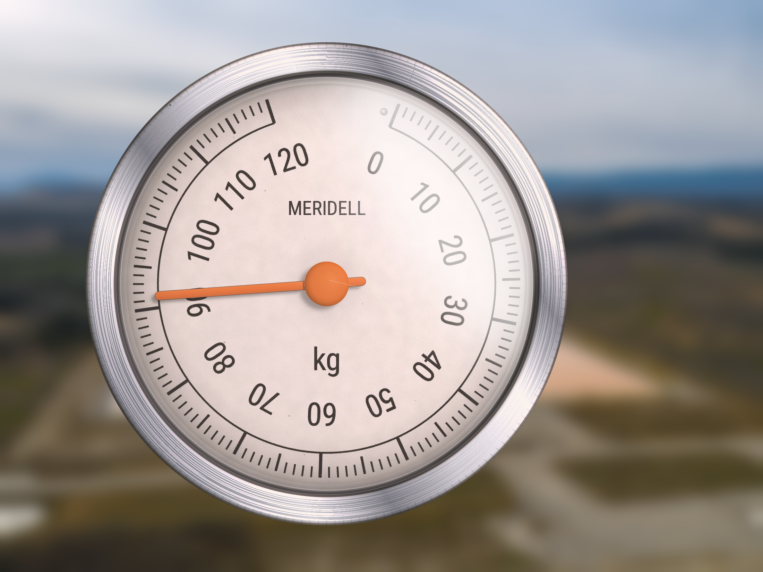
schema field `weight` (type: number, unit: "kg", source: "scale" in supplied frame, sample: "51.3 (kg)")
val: 91.5 (kg)
